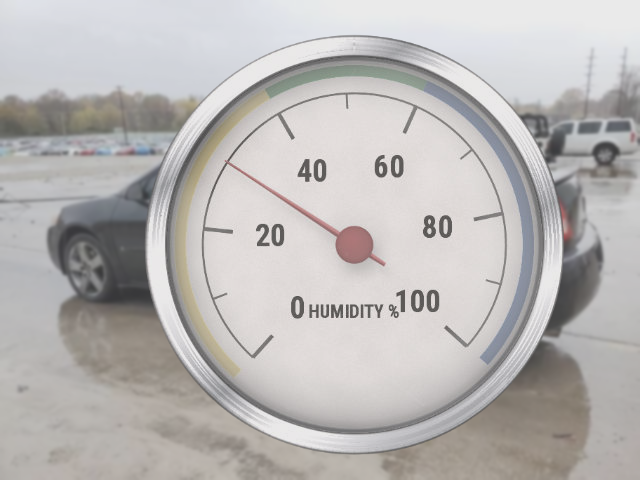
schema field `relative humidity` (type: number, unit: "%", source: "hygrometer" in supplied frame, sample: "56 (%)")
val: 30 (%)
